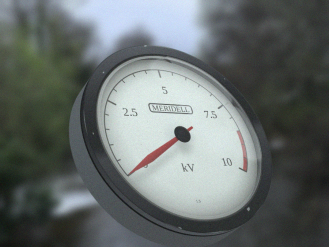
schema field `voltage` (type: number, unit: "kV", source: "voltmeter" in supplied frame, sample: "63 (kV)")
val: 0 (kV)
